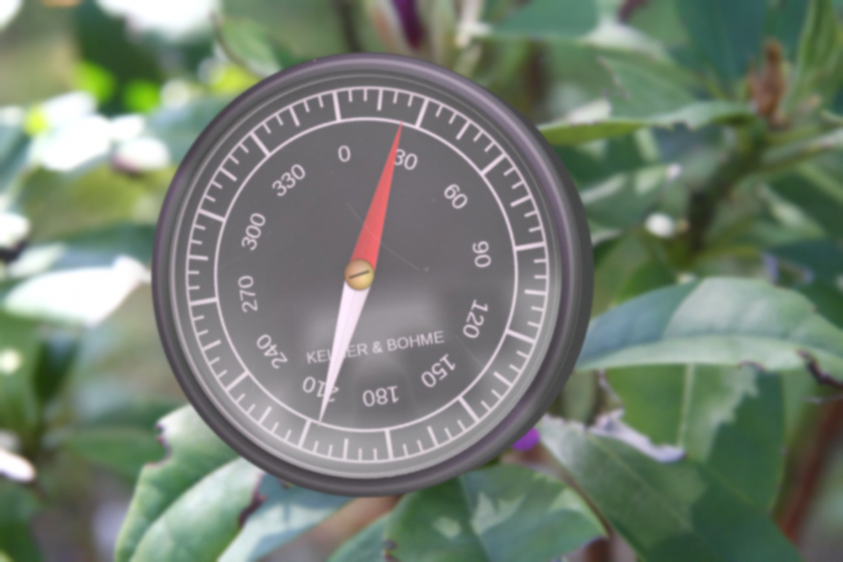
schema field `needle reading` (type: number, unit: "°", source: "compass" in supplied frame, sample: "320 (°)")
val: 25 (°)
